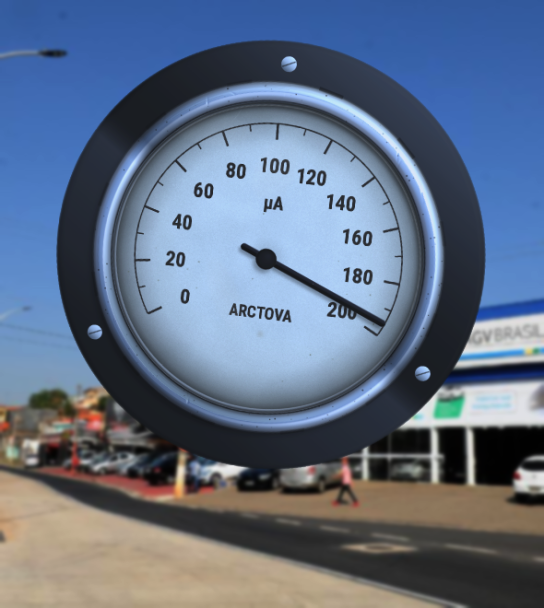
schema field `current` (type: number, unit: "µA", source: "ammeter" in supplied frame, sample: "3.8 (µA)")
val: 195 (µA)
